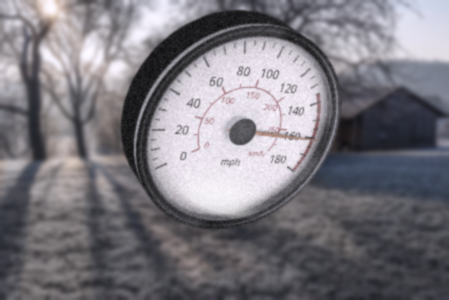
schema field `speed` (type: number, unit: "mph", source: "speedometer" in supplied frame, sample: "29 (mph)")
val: 160 (mph)
